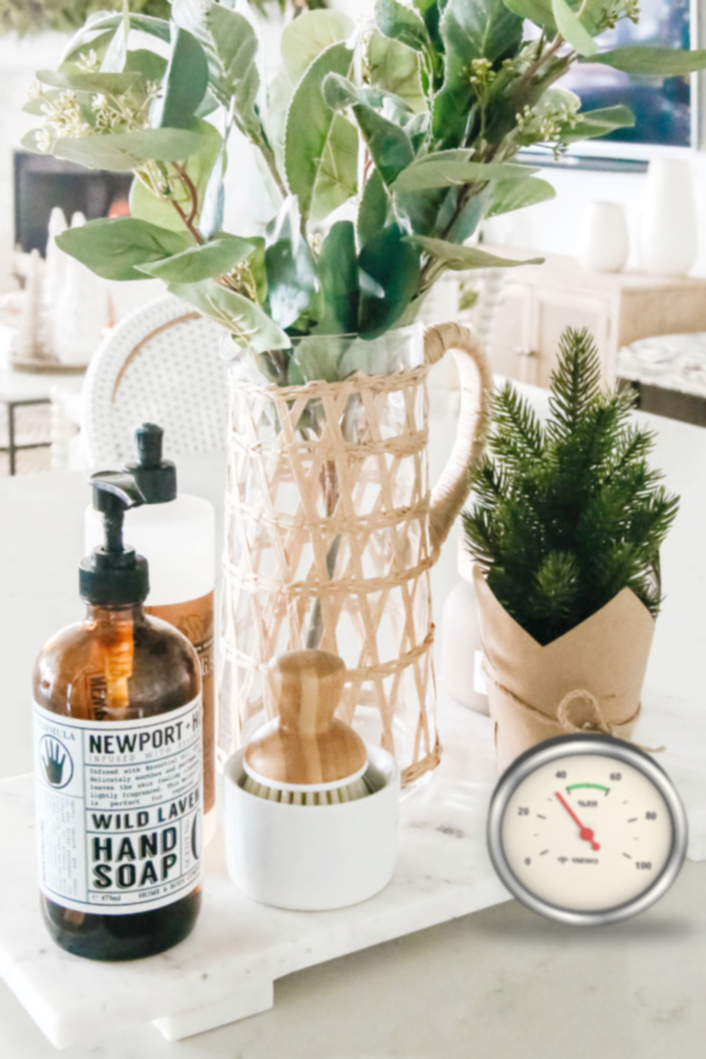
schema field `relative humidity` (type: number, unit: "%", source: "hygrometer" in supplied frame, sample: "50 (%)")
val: 35 (%)
